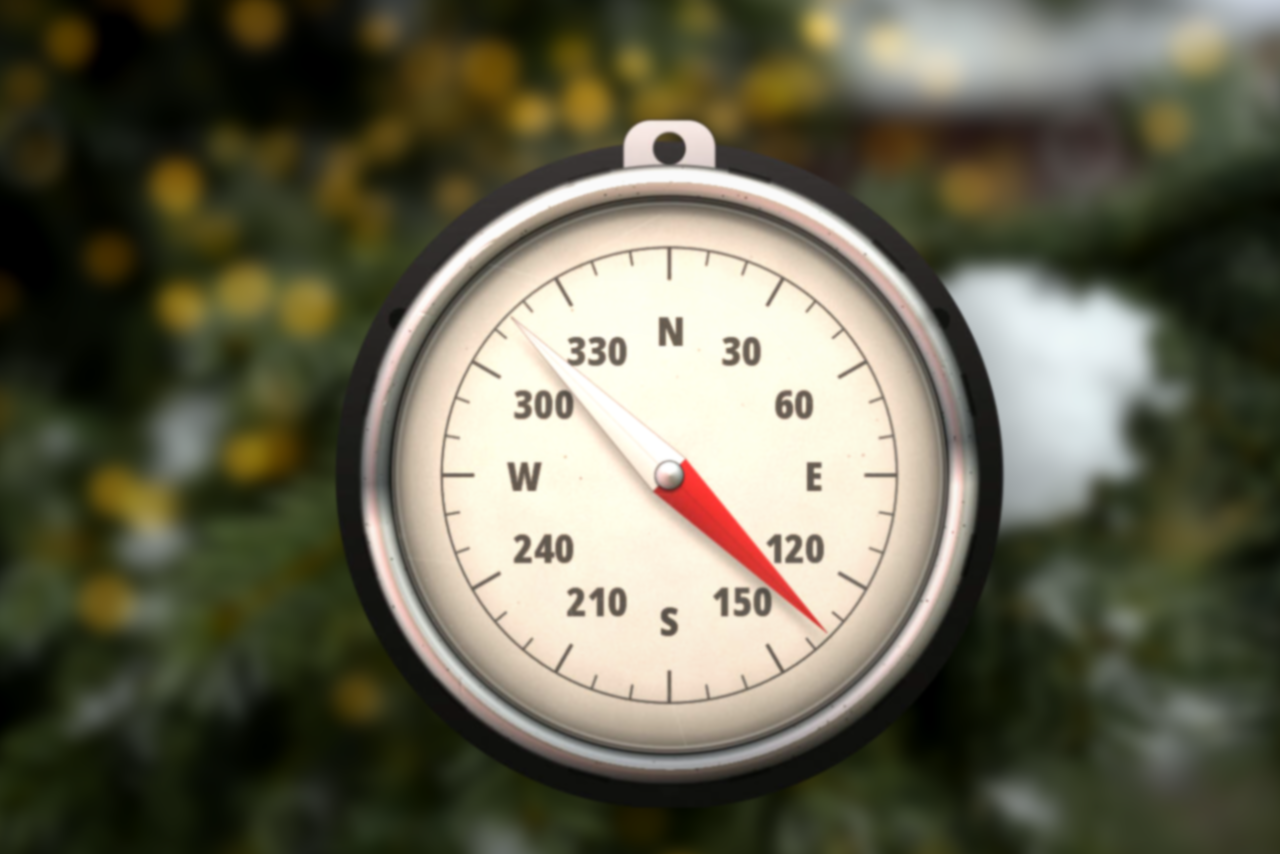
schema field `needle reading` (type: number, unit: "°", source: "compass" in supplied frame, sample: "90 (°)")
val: 135 (°)
